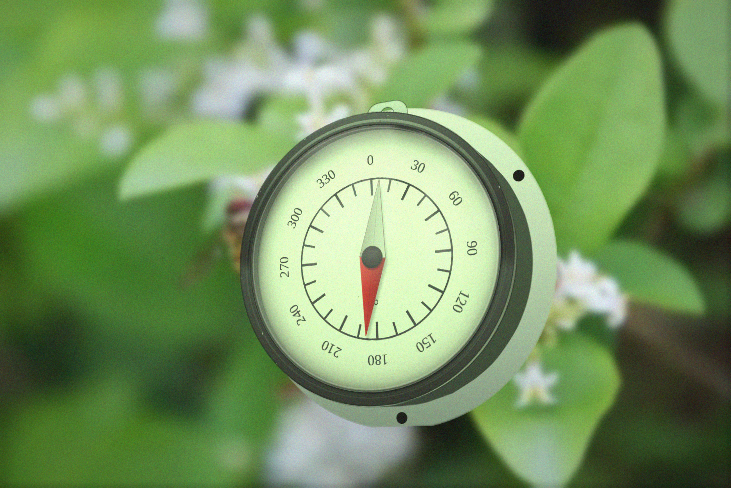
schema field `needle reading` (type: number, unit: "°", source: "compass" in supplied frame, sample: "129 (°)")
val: 187.5 (°)
